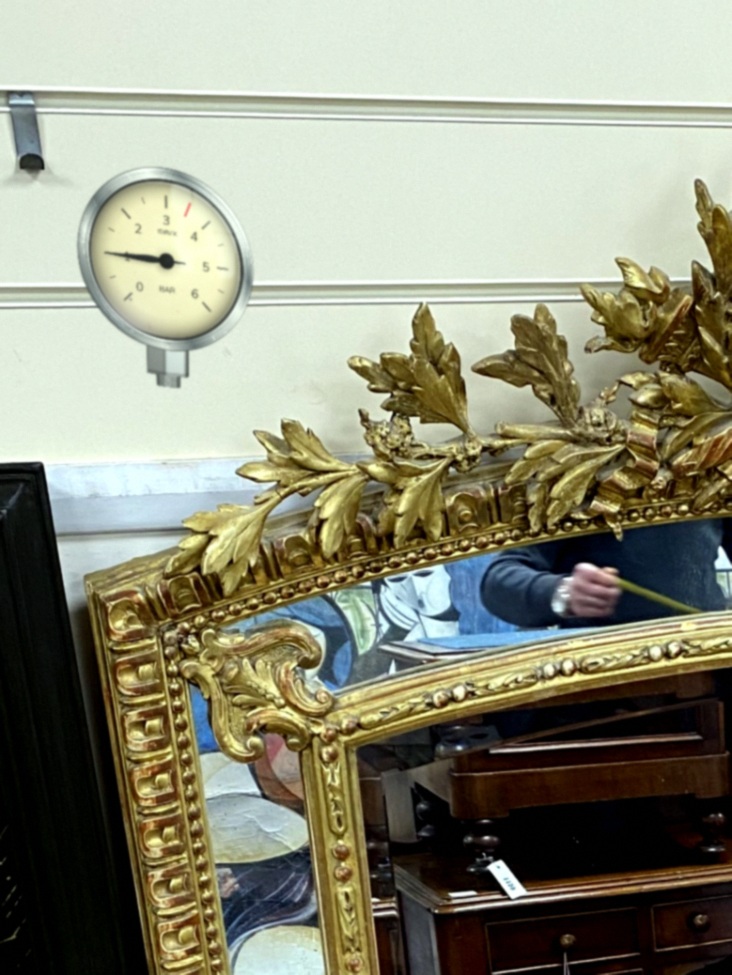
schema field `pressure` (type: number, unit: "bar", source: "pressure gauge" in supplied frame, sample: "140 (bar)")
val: 1 (bar)
